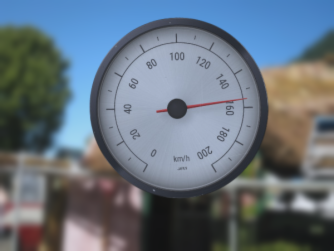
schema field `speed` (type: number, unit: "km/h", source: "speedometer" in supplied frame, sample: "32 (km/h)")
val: 155 (km/h)
